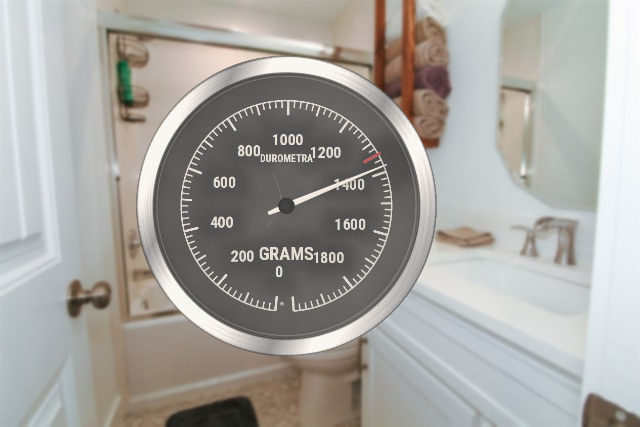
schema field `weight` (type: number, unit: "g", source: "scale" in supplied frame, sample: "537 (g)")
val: 1380 (g)
